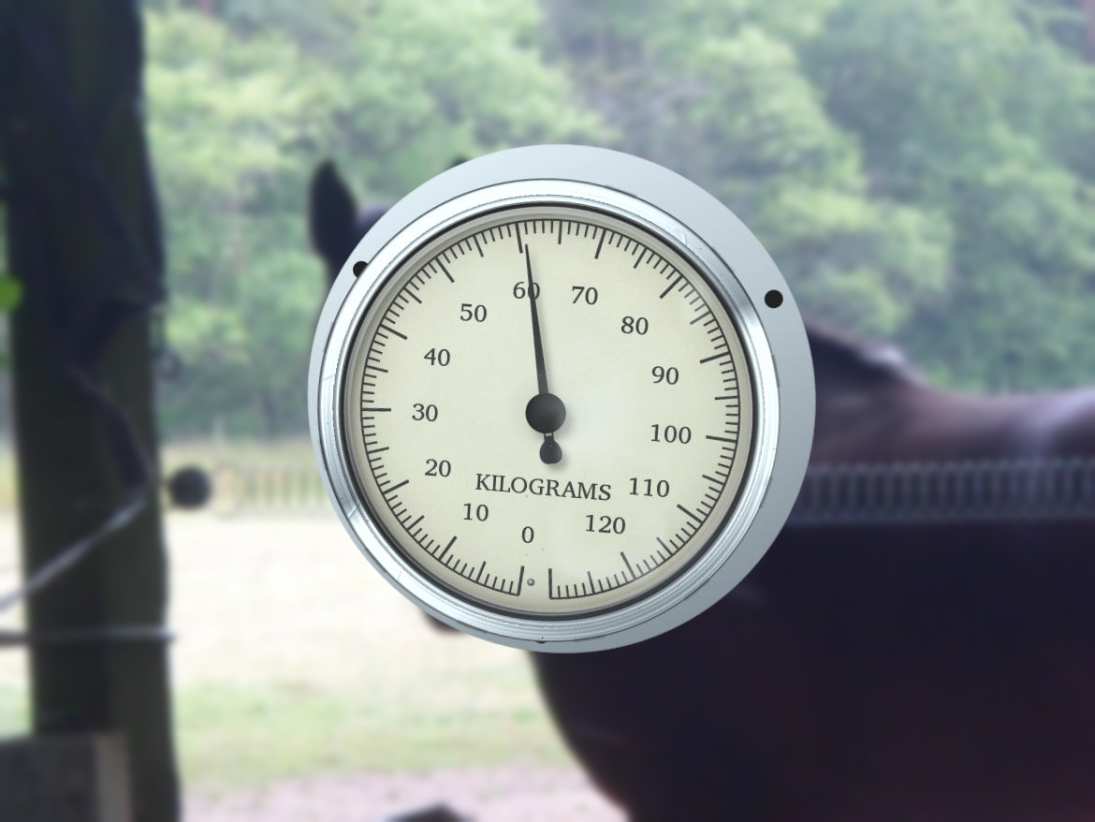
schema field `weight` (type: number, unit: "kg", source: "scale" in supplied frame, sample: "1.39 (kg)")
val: 61 (kg)
